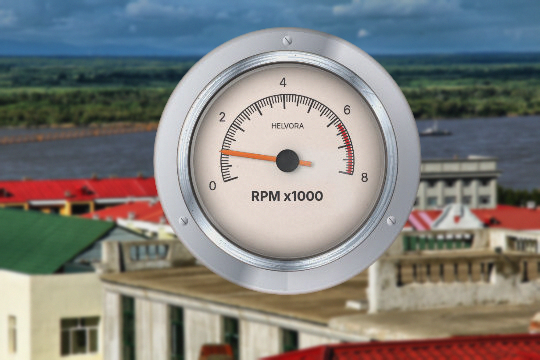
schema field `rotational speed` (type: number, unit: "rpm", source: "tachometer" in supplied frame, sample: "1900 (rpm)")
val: 1000 (rpm)
